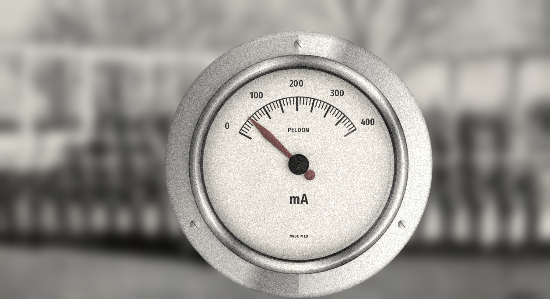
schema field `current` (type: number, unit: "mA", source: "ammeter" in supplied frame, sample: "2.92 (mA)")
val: 50 (mA)
